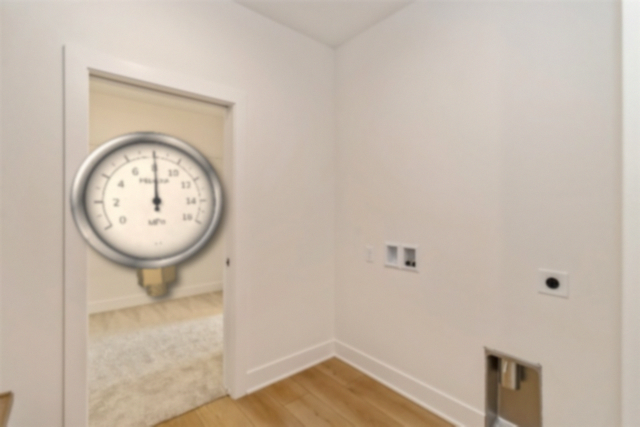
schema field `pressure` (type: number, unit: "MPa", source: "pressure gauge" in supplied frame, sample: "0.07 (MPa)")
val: 8 (MPa)
